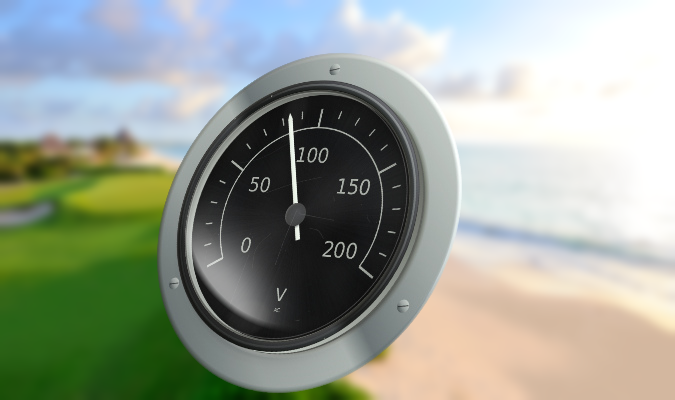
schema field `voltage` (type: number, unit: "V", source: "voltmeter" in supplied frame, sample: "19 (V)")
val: 85 (V)
